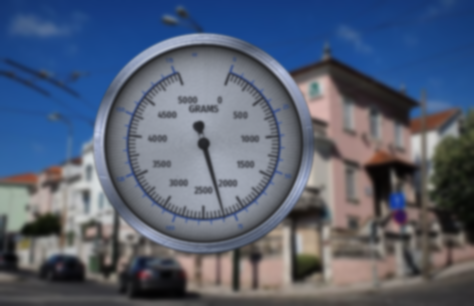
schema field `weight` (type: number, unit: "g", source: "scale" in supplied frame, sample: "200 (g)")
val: 2250 (g)
